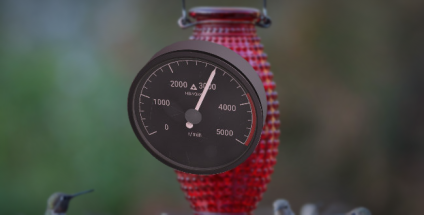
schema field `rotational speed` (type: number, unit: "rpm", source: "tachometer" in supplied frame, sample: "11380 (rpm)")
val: 3000 (rpm)
